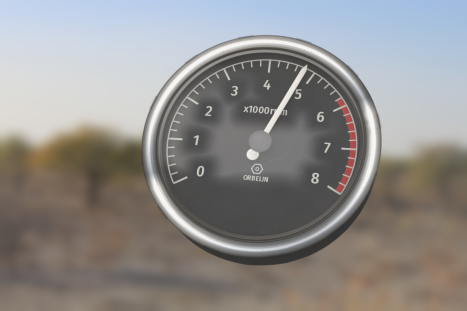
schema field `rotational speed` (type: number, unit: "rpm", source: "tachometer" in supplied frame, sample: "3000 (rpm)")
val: 4800 (rpm)
